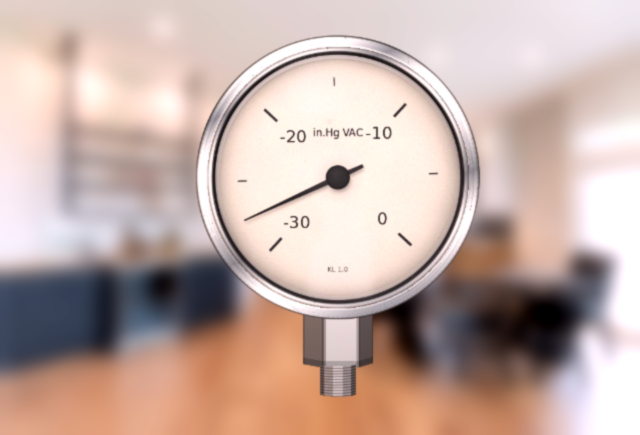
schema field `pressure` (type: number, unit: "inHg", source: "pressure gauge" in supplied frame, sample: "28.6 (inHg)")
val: -27.5 (inHg)
